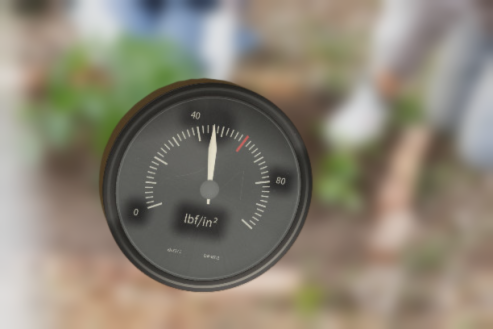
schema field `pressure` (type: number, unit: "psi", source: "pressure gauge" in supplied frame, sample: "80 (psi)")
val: 46 (psi)
